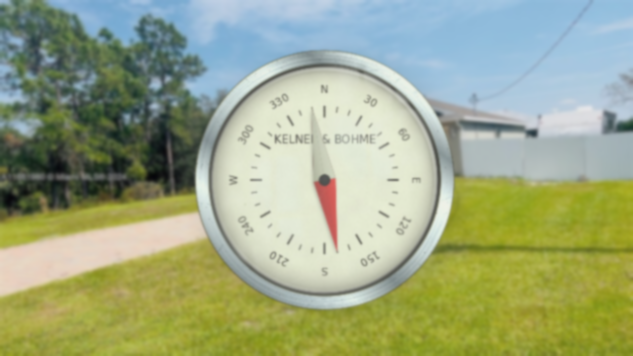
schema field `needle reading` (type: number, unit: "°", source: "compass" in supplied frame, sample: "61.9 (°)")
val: 170 (°)
